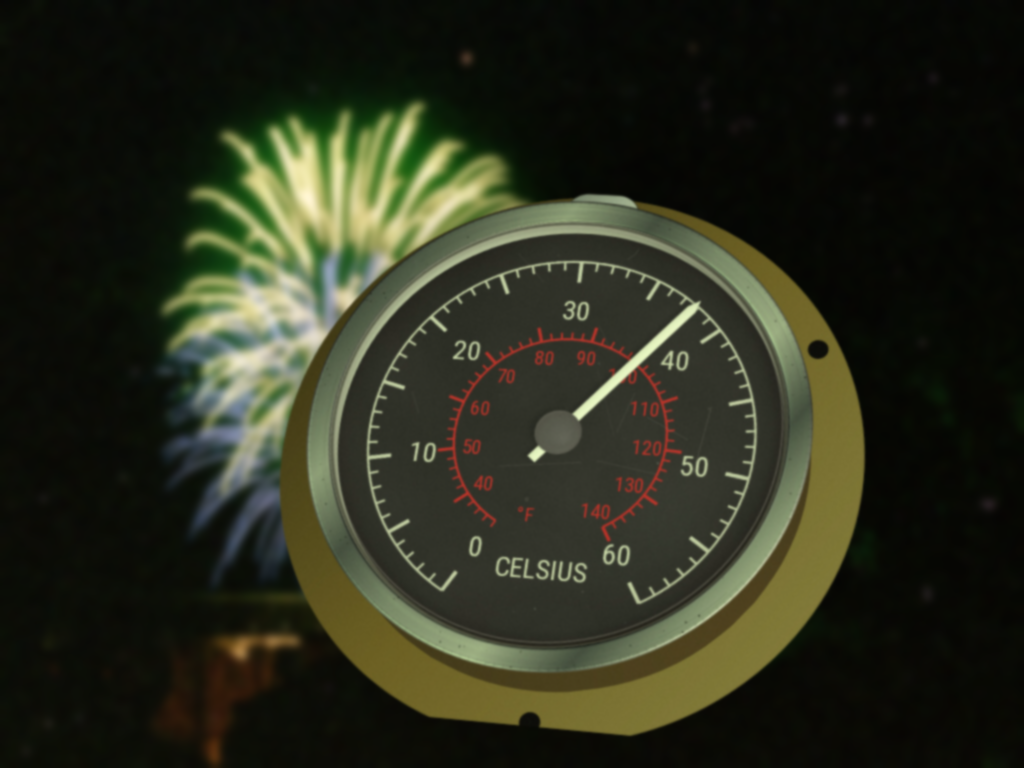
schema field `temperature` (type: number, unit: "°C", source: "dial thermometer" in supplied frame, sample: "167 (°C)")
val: 38 (°C)
